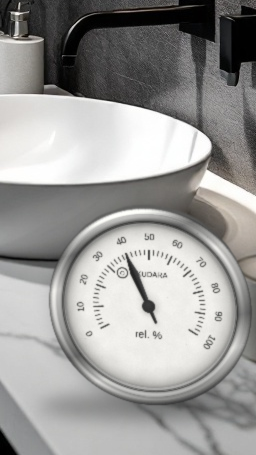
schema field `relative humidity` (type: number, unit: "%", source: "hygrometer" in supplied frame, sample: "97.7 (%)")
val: 40 (%)
